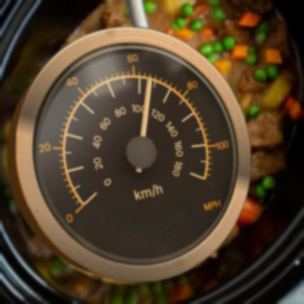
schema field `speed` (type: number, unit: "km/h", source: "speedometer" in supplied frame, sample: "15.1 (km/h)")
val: 105 (km/h)
